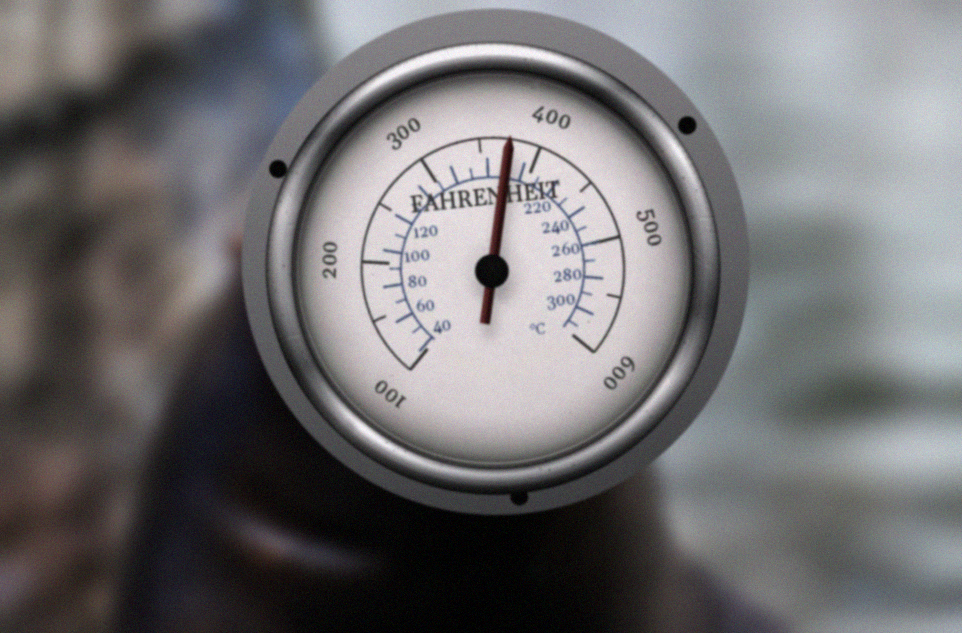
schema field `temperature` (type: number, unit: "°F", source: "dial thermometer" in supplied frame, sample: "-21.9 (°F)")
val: 375 (°F)
